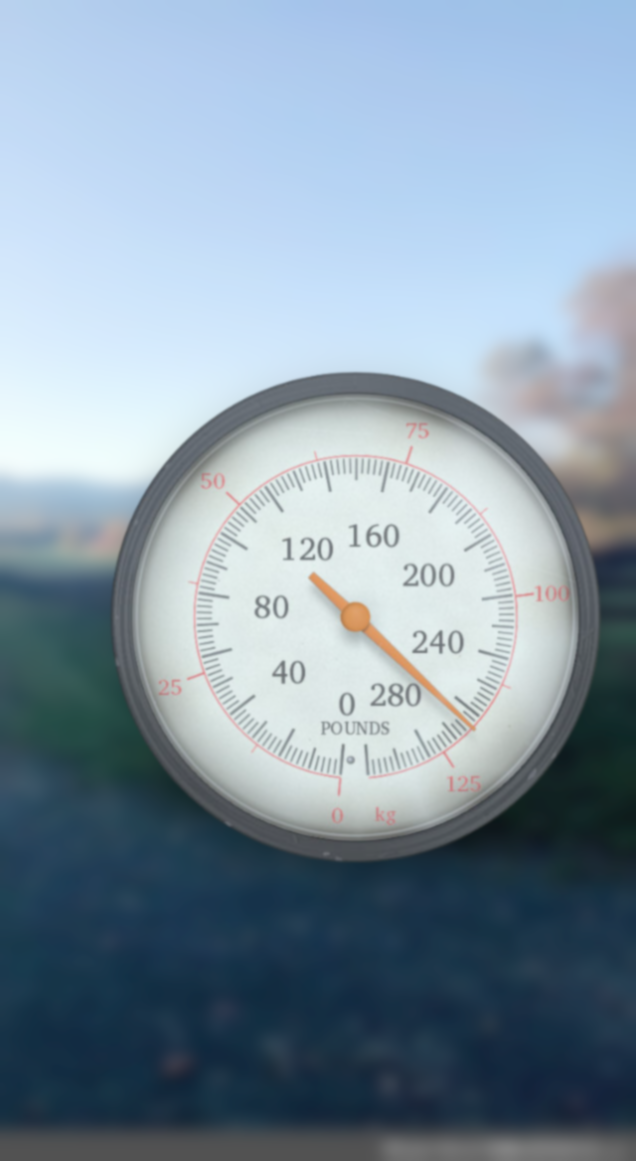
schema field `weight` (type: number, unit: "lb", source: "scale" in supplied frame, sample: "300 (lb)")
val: 264 (lb)
